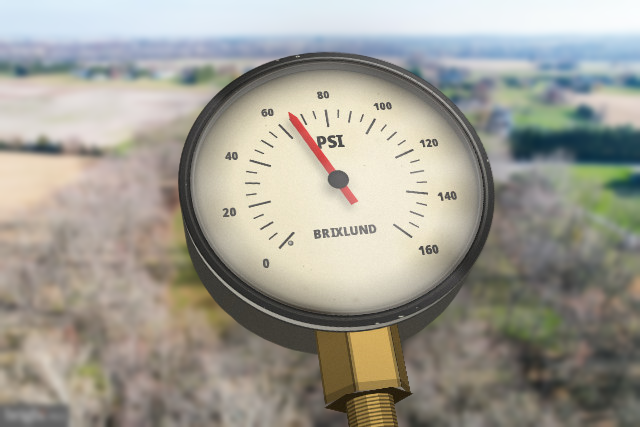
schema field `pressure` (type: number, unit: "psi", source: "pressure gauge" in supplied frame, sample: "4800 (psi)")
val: 65 (psi)
